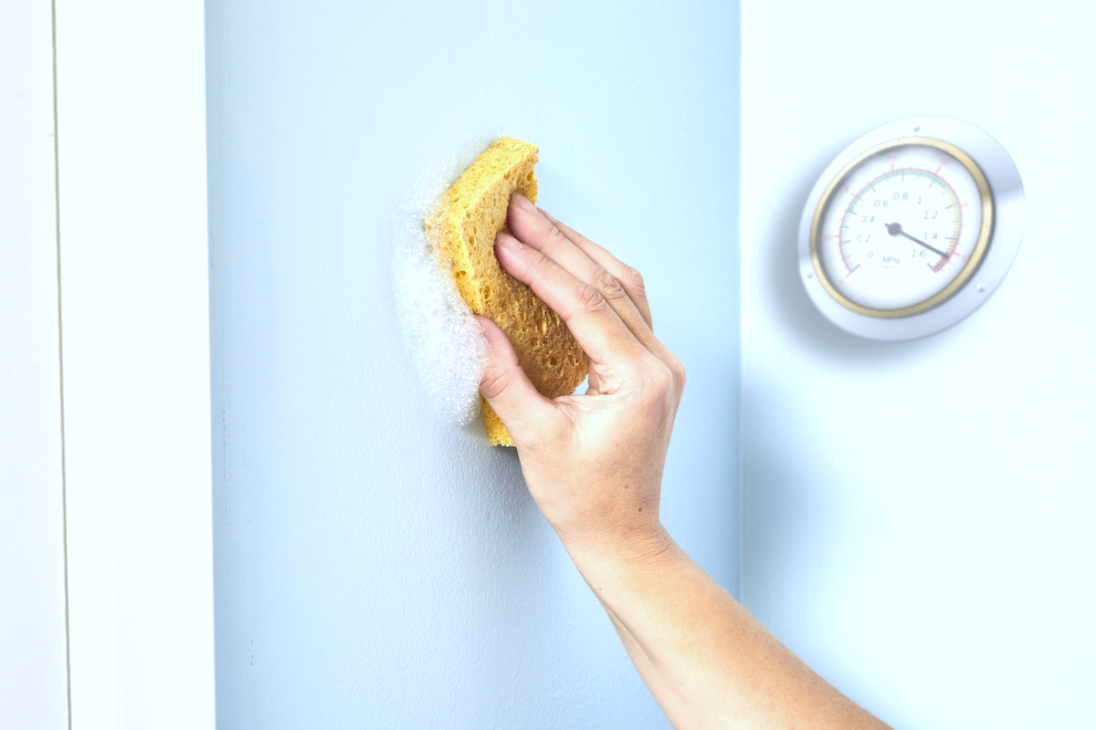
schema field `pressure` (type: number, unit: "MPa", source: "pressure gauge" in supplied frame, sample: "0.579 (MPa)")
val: 1.5 (MPa)
